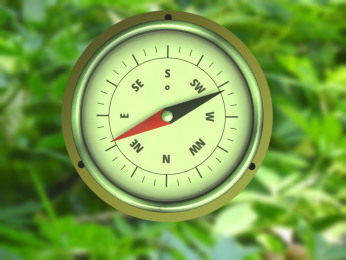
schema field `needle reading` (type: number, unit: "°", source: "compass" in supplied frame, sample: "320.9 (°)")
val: 65 (°)
